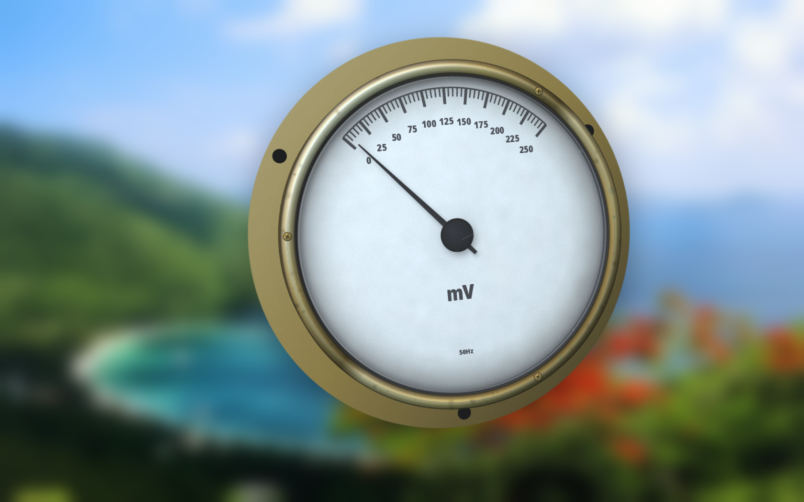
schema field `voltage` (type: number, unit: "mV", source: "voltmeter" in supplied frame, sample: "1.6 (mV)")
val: 5 (mV)
